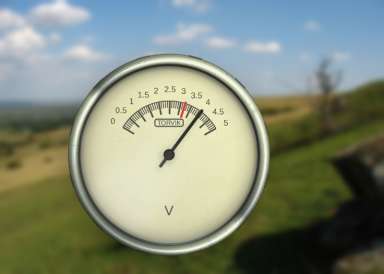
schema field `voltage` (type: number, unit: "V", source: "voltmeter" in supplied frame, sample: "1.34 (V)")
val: 4 (V)
